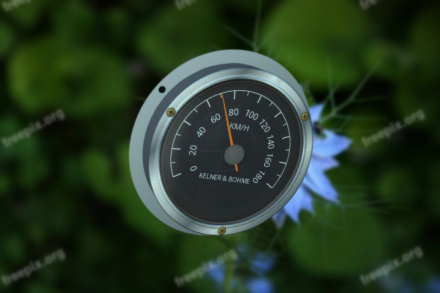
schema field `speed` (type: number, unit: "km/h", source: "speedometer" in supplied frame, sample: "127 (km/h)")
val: 70 (km/h)
